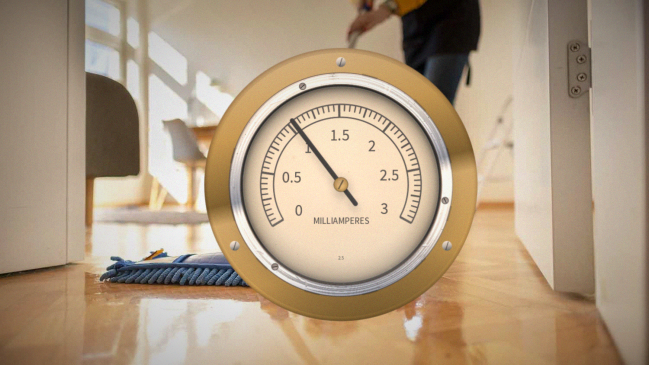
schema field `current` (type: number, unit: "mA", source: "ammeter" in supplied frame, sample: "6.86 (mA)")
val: 1.05 (mA)
